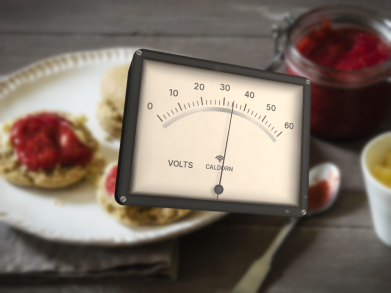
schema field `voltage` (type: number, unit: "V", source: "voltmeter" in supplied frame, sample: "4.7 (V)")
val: 34 (V)
